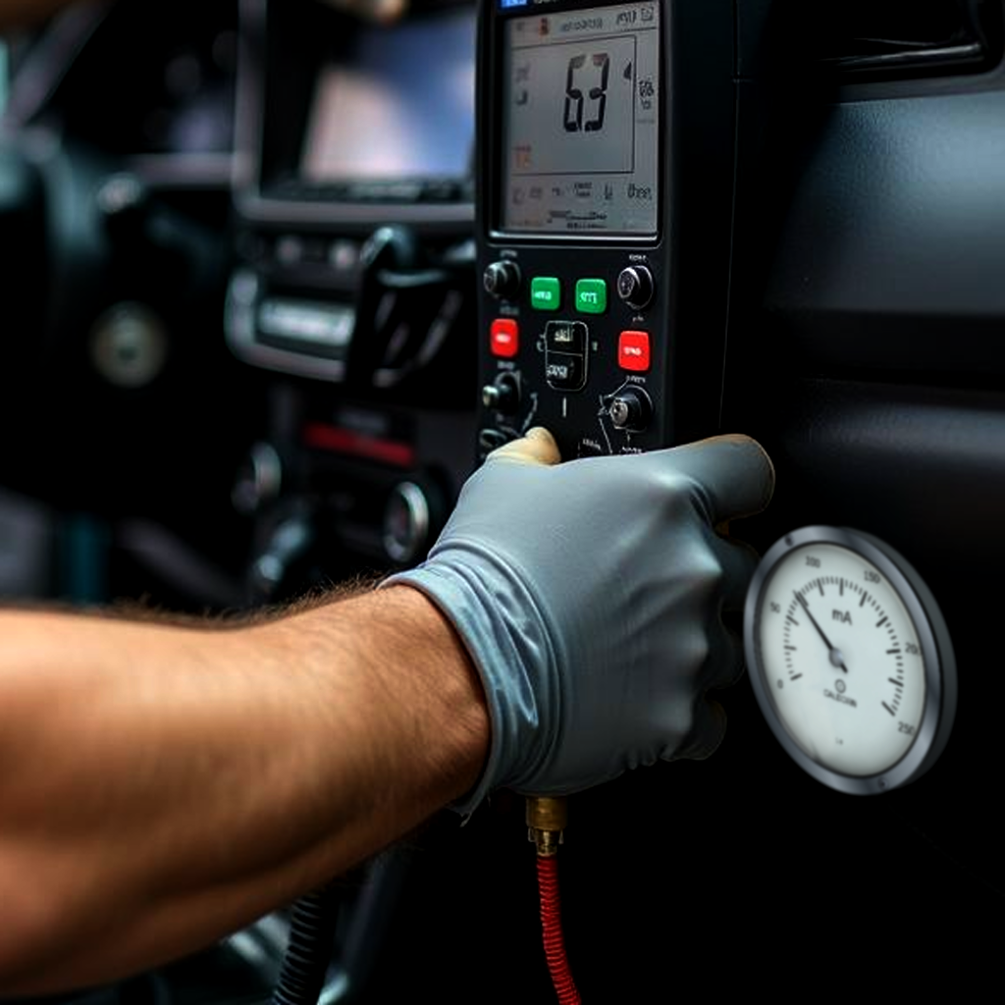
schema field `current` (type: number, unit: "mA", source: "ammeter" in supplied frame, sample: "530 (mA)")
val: 75 (mA)
